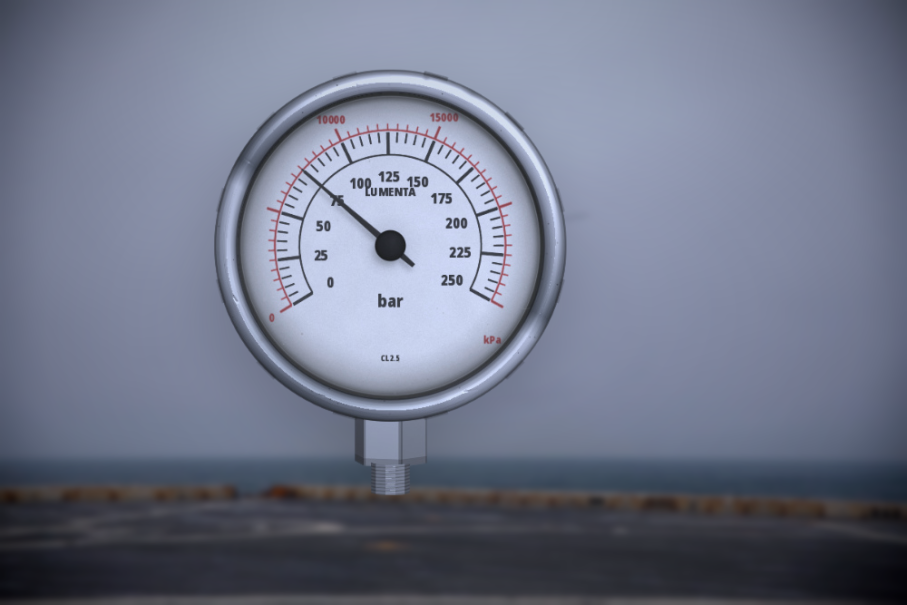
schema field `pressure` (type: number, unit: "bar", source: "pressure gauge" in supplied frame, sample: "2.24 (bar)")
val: 75 (bar)
